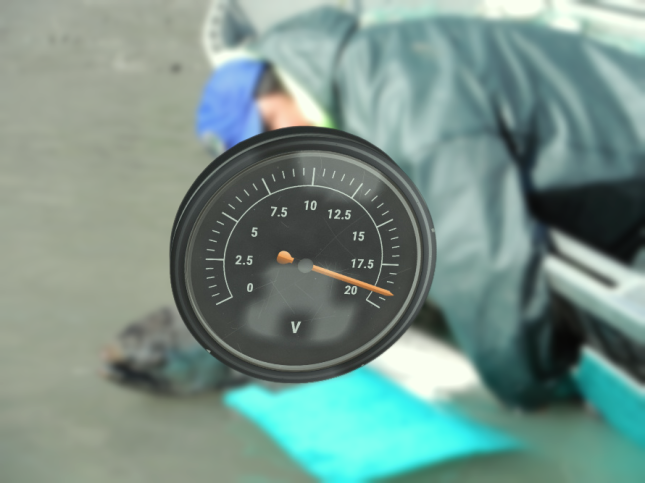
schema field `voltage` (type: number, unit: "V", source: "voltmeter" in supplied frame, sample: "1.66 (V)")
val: 19 (V)
